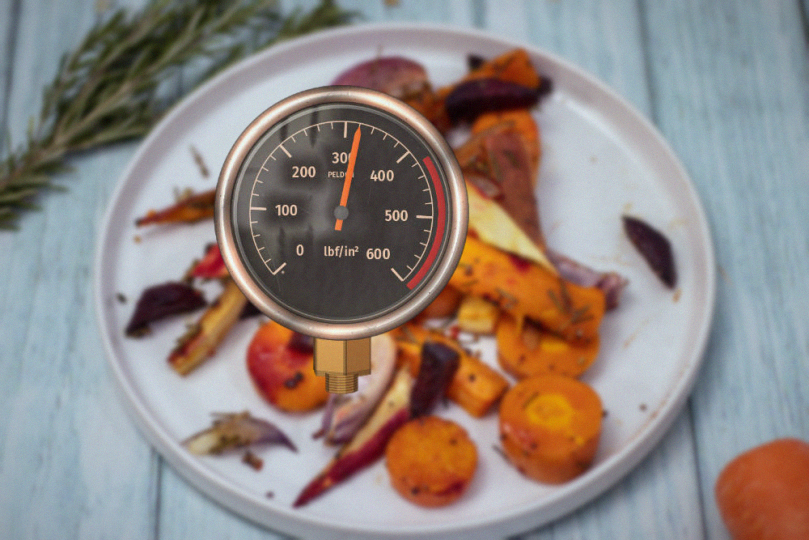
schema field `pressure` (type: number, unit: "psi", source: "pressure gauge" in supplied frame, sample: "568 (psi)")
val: 320 (psi)
